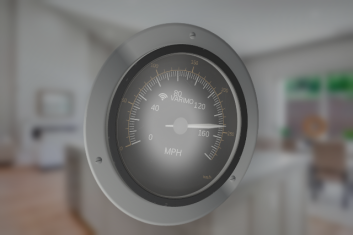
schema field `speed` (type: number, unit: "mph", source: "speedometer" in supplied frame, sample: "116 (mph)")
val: 150 (mph)
